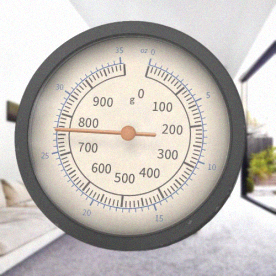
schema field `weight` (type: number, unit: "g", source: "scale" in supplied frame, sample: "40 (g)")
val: 760 (g)
